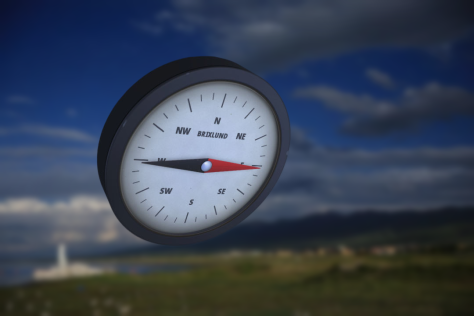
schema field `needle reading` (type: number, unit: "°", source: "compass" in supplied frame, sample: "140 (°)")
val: 90 (°)
